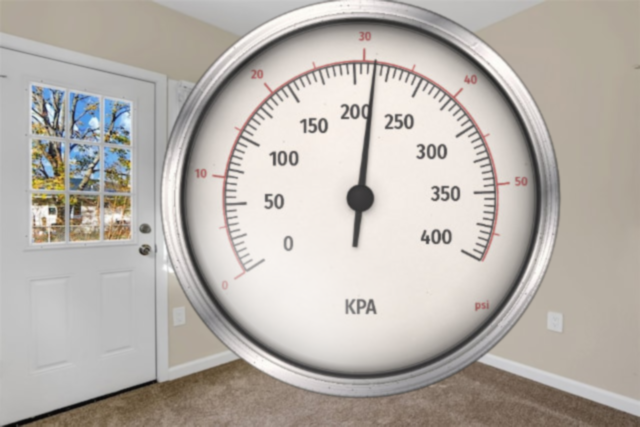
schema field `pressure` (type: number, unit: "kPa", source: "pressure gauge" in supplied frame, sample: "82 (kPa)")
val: 215 (kPa)
